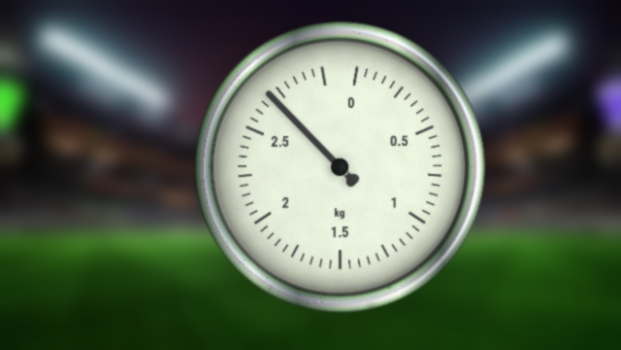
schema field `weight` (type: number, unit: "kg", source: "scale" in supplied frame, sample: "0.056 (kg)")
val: 2.7 (kg)
